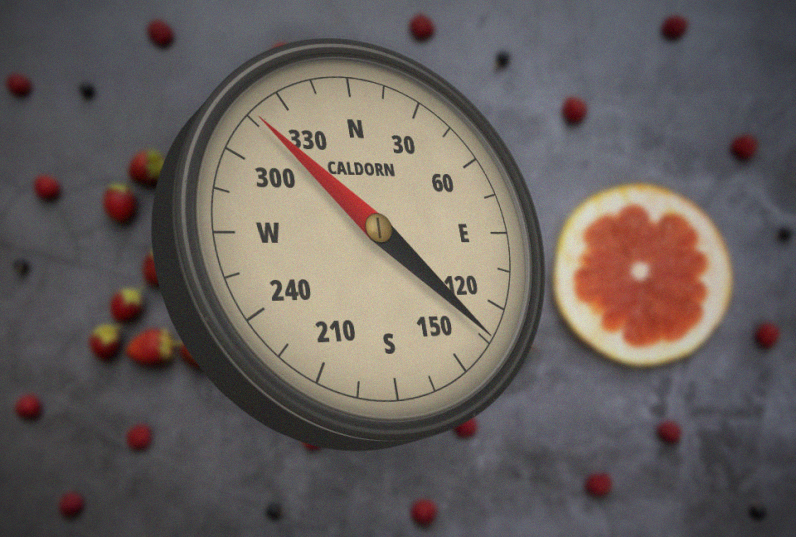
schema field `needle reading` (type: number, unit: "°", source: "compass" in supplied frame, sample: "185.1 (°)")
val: 315 (°)
